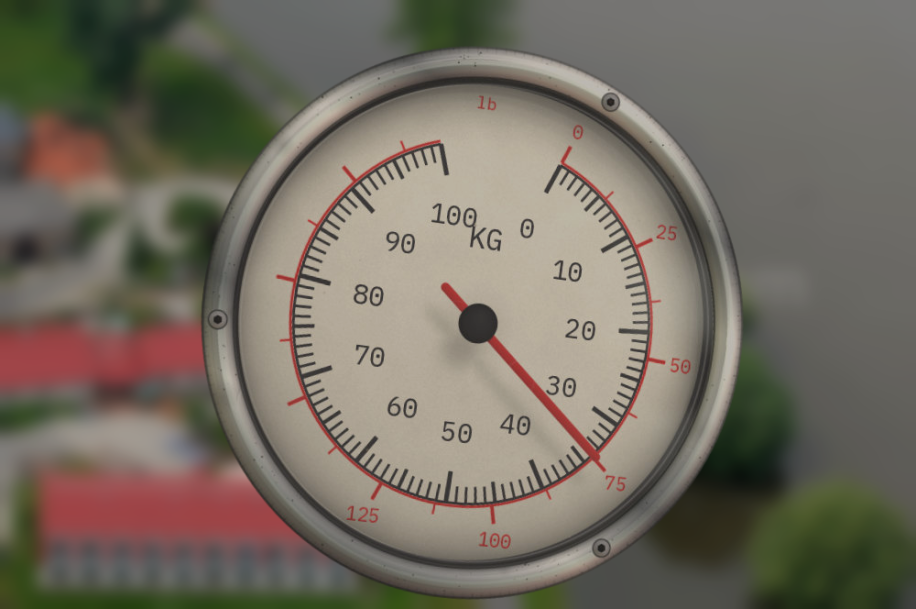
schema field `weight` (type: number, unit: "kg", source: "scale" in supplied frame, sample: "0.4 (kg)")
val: 34 (kg)
